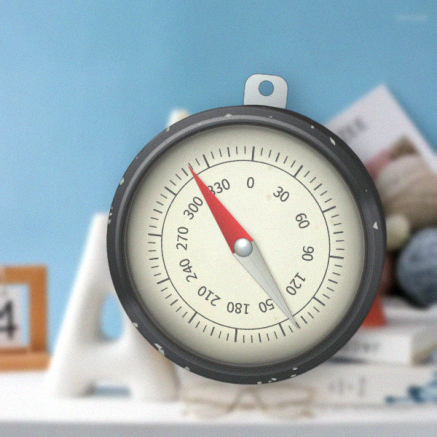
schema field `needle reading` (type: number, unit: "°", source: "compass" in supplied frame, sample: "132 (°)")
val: 320 (°)
